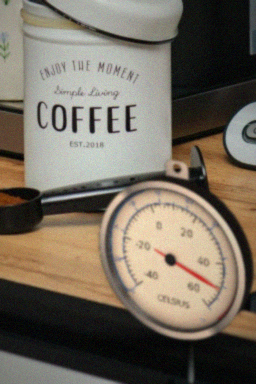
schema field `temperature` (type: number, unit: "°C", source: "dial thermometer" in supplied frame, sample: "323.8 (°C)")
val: 50 (°C)
